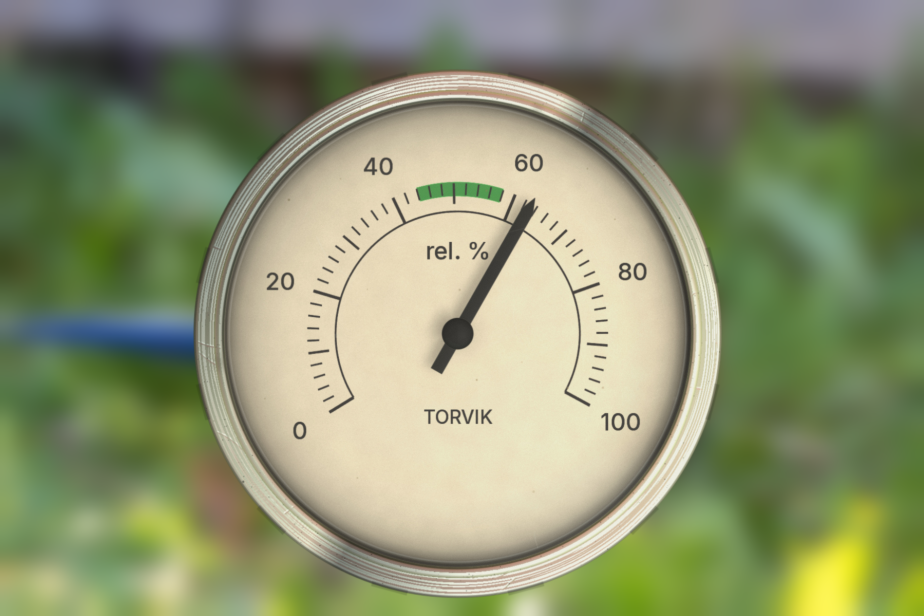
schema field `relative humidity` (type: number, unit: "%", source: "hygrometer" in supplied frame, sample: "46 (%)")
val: 63 (%)
